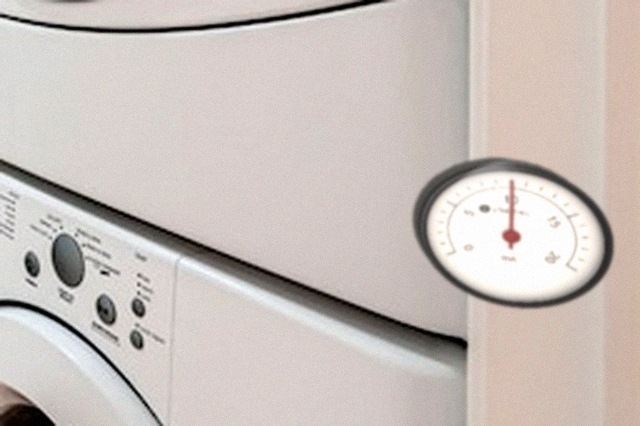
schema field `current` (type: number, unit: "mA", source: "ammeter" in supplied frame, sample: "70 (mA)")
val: 10 (mA)
